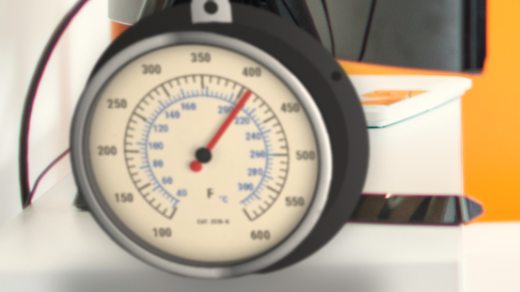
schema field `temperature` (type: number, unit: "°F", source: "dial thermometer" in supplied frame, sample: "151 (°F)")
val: 410 (°F)
